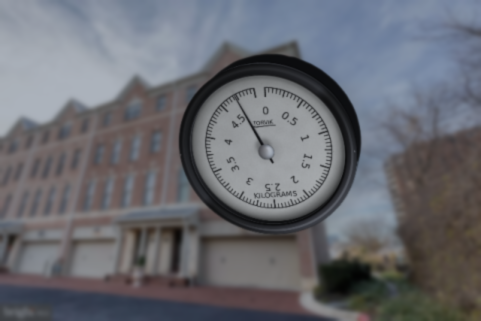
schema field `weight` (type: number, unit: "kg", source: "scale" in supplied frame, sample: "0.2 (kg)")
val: 4.75 (kg)
